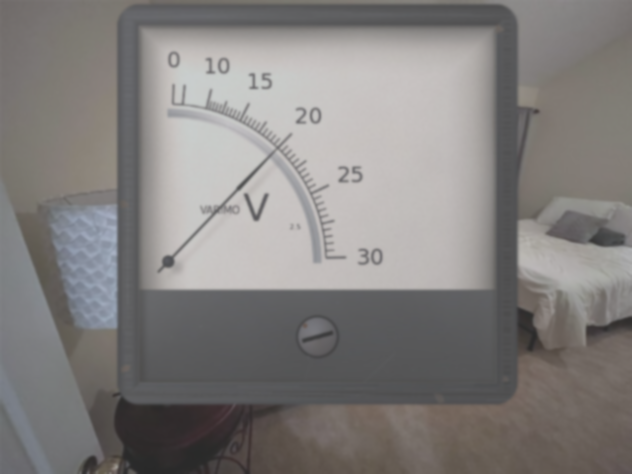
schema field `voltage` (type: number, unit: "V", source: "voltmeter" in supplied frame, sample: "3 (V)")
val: 20 (V)
